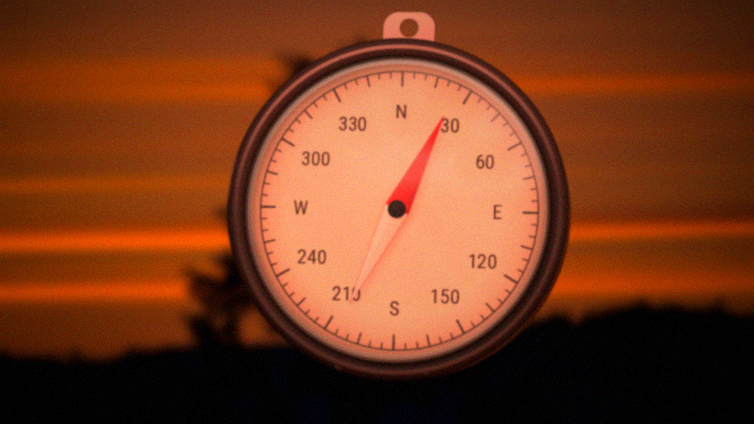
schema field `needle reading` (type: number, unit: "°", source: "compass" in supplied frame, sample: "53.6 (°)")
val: 25 (°)
